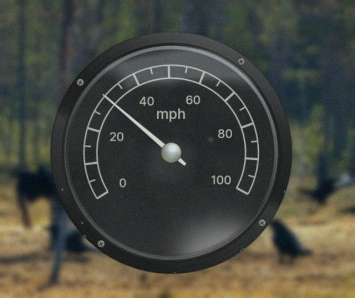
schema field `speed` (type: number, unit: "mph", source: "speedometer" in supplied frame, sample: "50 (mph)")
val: 30 (mph)
